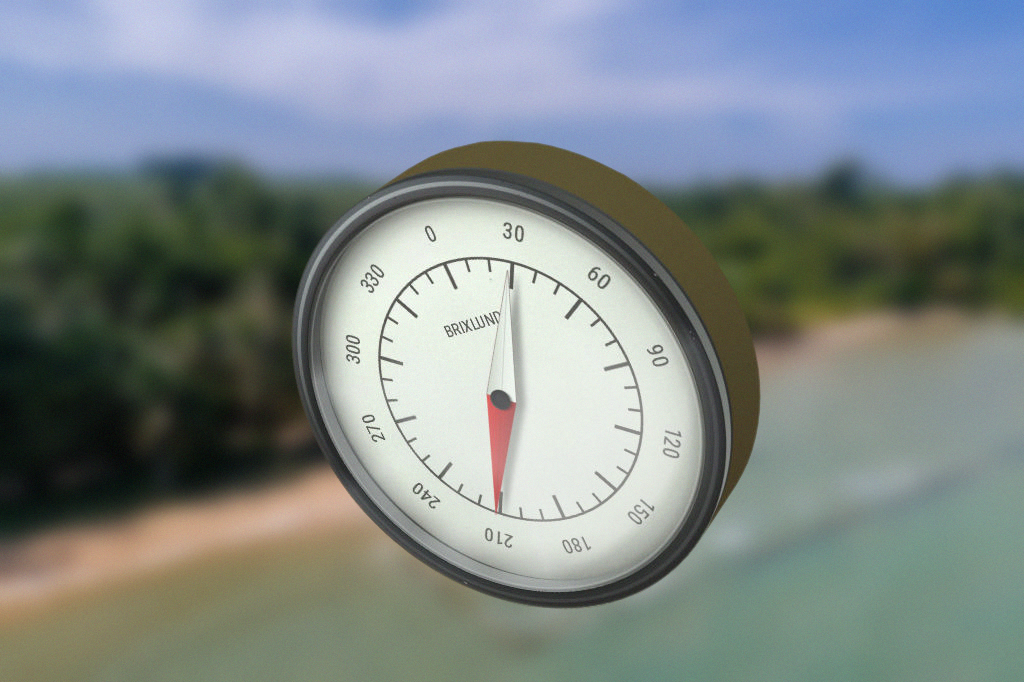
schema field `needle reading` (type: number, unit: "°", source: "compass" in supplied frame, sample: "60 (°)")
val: 210 (°)
